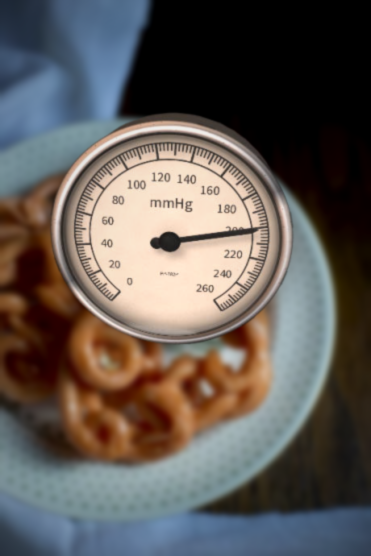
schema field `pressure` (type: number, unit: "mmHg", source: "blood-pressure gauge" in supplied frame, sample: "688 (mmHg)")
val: 200 (mmHg)
